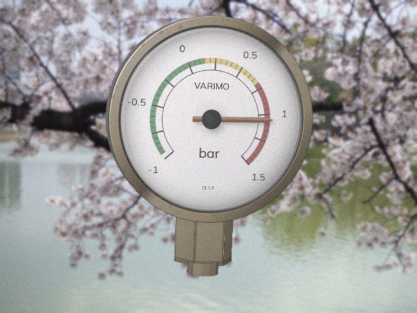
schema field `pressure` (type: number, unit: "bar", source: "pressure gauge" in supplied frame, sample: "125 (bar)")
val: 1.05 (bar)
